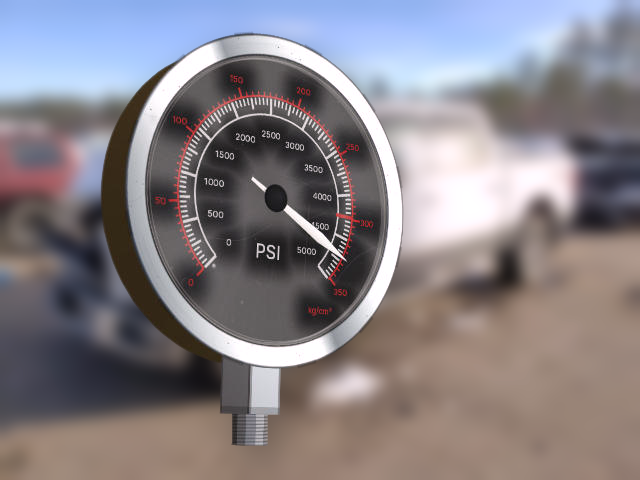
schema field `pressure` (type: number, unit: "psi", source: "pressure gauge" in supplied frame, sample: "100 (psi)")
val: 4750 (psi)
